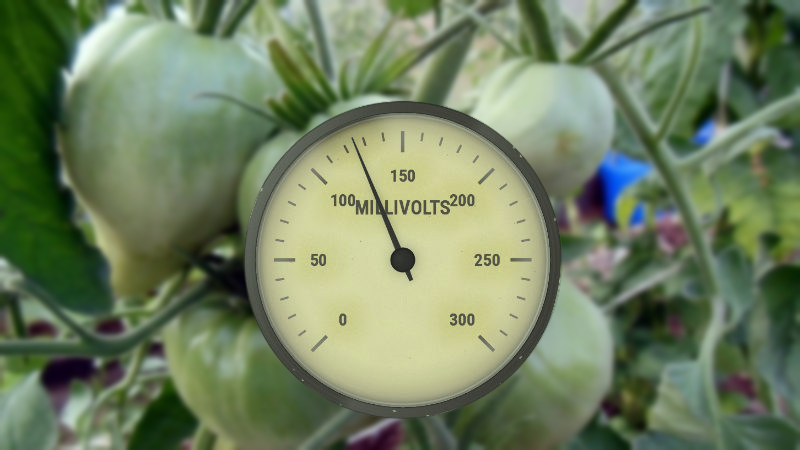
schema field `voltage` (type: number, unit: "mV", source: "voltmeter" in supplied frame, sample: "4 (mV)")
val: 125 (mV)
